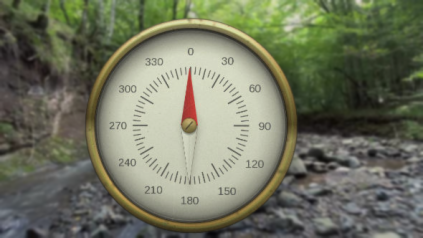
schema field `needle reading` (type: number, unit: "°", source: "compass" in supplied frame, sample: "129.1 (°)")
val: 0 (°)
